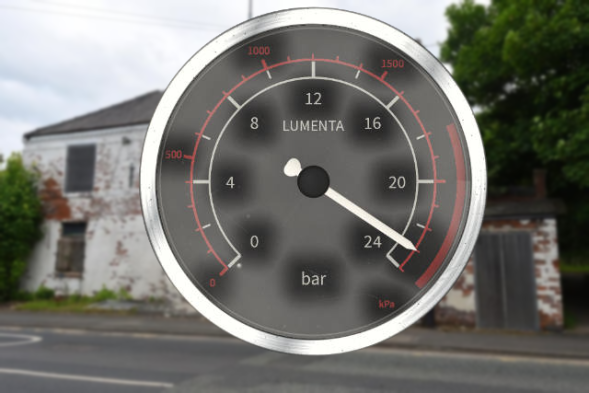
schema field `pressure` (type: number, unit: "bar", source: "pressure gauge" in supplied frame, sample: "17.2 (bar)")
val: 23 (bar)
